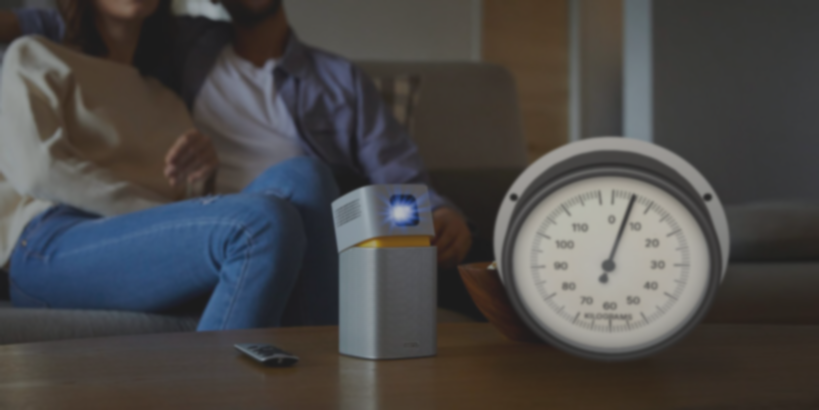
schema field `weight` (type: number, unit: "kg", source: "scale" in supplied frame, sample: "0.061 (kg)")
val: 5 (kg)
